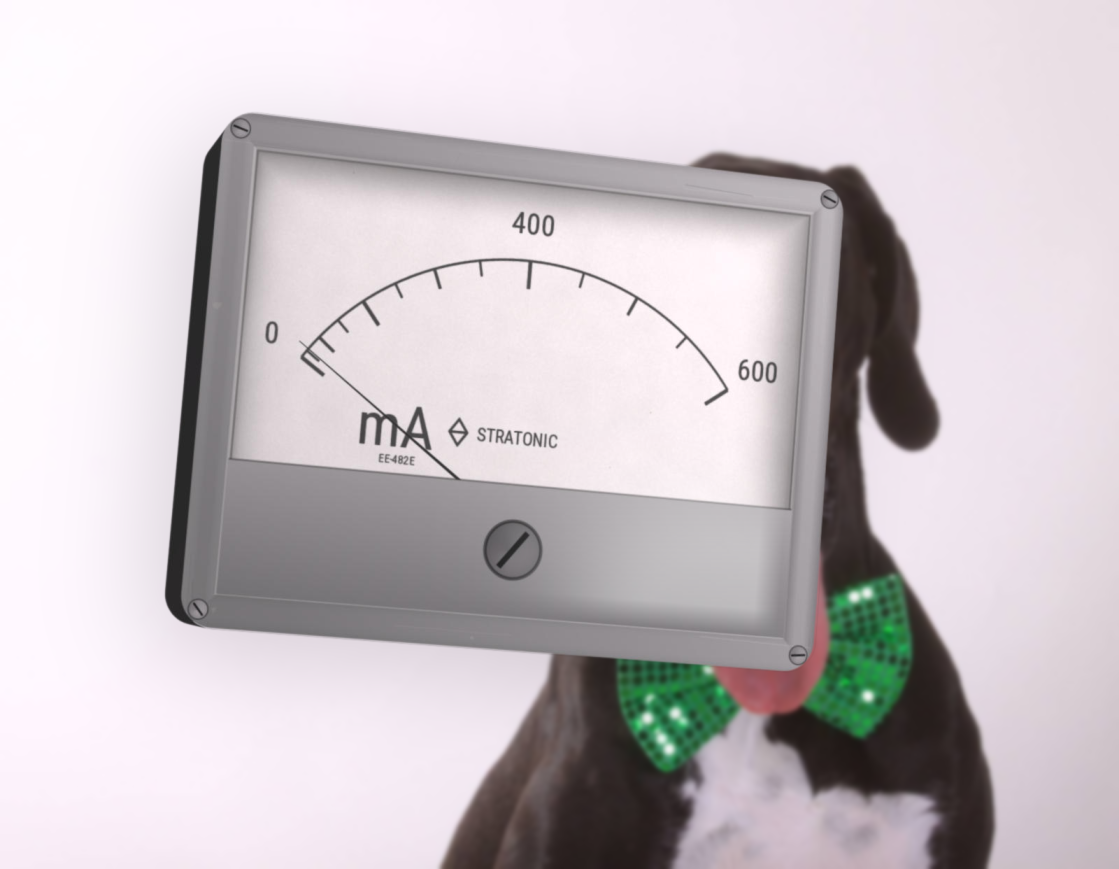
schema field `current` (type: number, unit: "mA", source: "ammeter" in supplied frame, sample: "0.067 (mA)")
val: 50 (mA)
